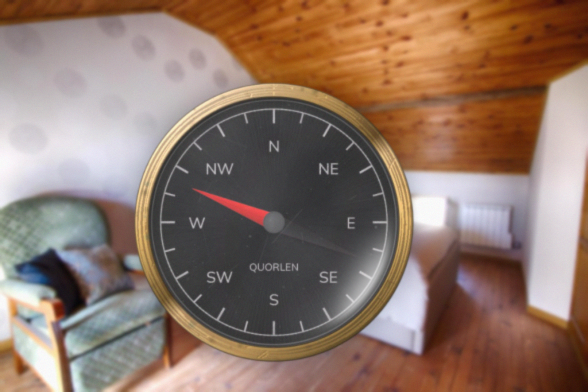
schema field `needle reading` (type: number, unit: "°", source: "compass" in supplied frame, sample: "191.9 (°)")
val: 292.5 (°)
